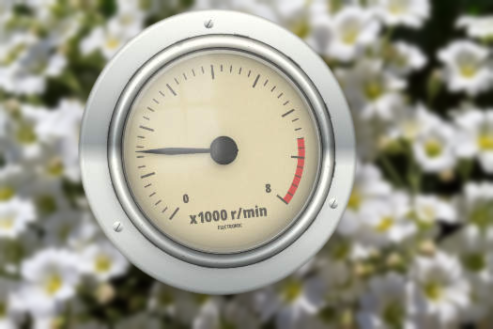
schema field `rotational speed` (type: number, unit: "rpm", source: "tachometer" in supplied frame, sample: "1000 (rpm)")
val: 1500 (rpm)
